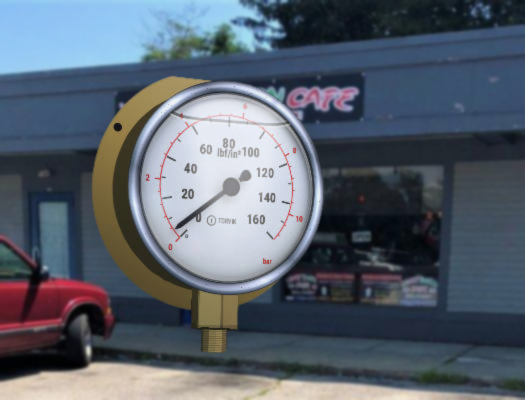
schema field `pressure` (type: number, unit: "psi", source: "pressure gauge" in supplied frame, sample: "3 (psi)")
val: 5 (psi)
